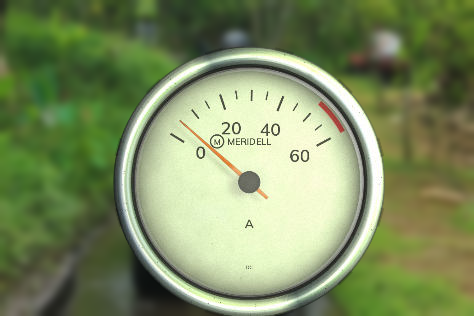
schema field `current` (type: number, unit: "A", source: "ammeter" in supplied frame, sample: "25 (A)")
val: 5 (A)
